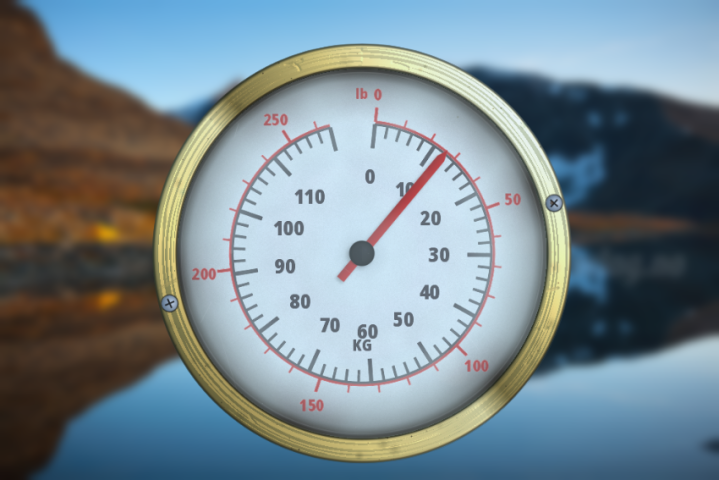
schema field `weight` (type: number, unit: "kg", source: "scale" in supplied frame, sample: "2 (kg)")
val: 12 (kg)
